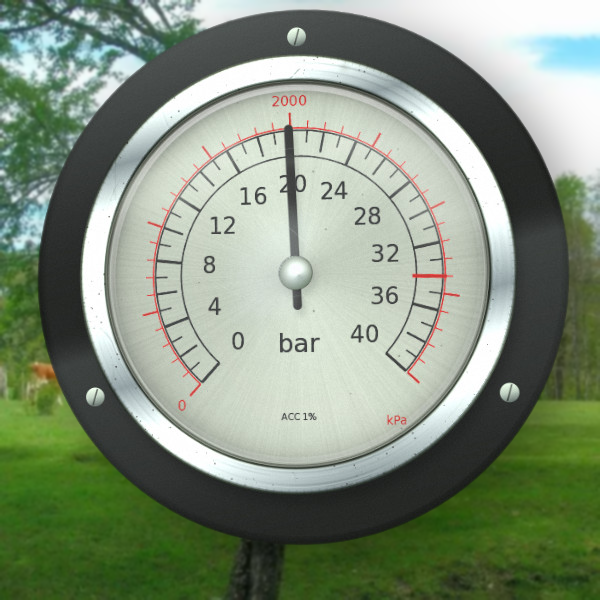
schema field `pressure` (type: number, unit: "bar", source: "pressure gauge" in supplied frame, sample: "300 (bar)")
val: 20 (bar)
